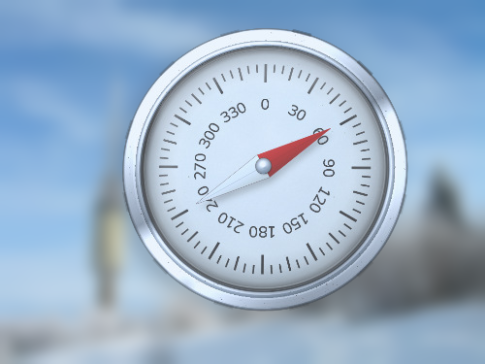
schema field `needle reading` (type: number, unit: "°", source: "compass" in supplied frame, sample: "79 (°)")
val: 60 (°)
